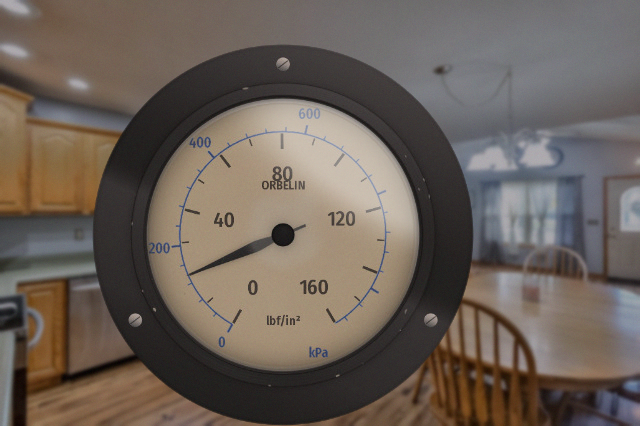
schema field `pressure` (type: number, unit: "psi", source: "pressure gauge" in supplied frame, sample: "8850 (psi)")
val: 20 (psi)
